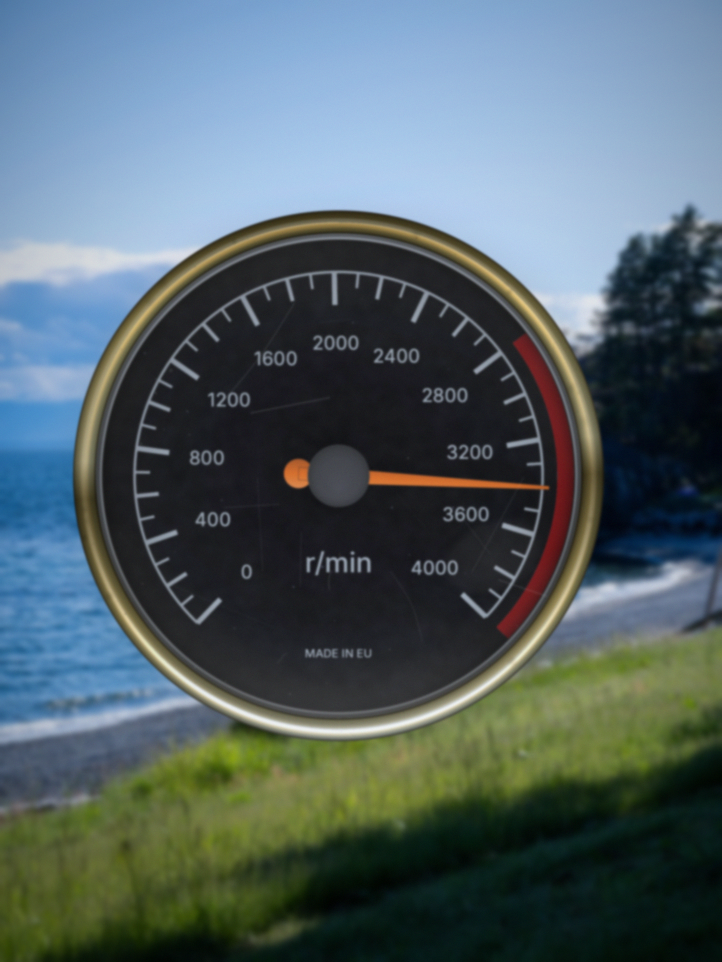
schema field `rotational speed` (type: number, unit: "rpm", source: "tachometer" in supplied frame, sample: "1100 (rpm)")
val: 3400 (rpm)
